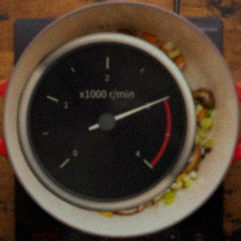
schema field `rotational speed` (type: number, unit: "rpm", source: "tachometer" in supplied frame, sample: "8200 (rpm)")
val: 3000 (rpm)
